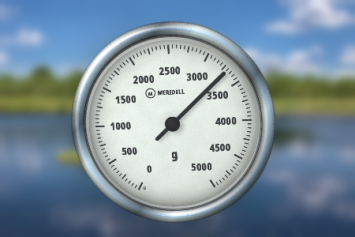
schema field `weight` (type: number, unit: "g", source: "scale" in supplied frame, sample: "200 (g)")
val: 3300 (g)
